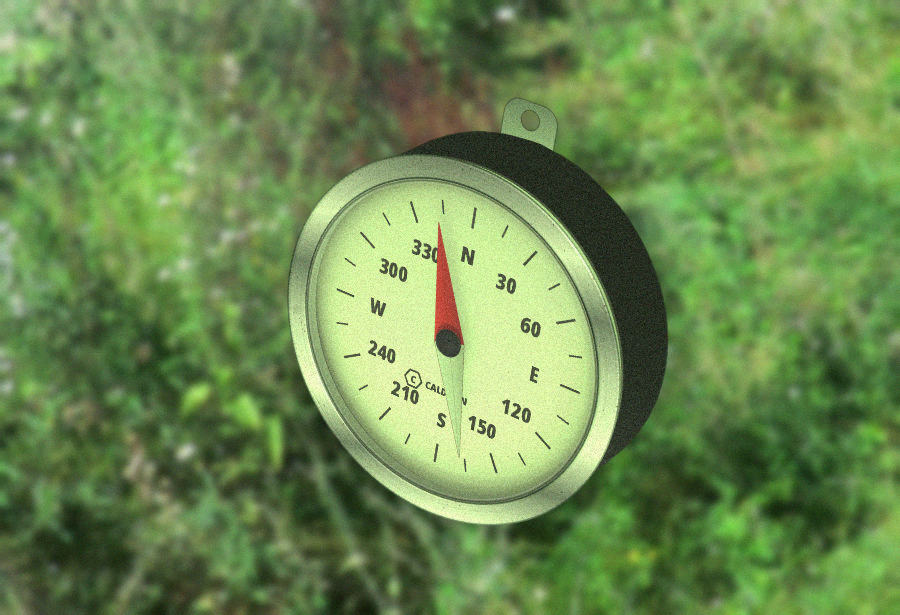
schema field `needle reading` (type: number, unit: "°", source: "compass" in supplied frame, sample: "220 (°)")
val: 345 (°)
